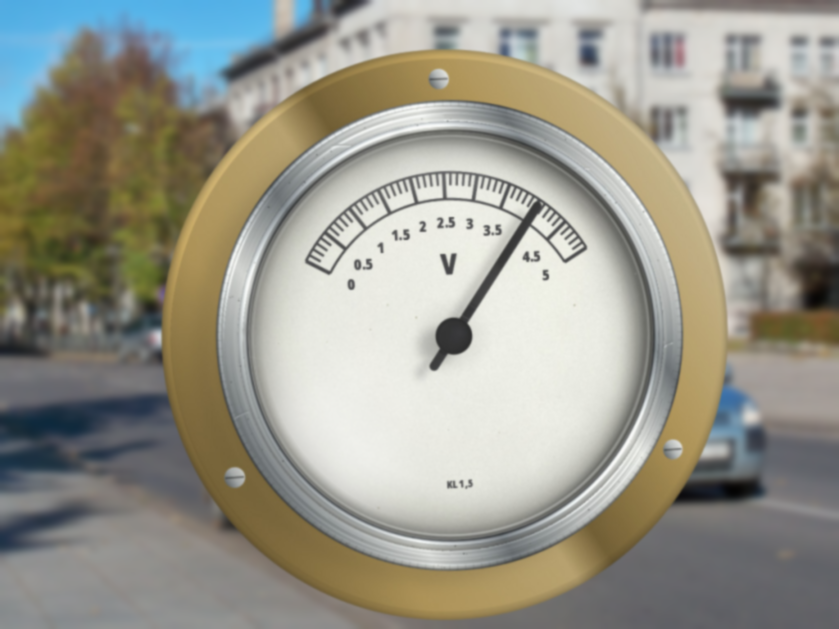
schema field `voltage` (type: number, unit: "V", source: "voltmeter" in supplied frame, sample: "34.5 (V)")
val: 4 (V)
